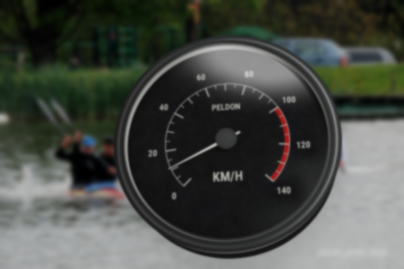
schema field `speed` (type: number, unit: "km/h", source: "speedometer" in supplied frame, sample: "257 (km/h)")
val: 10 (km/h)
